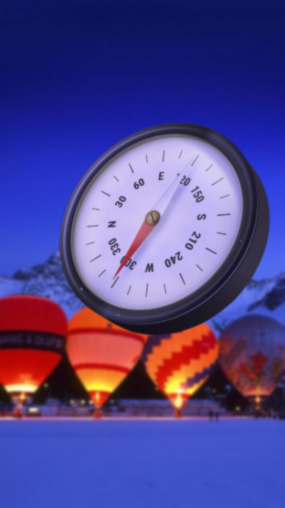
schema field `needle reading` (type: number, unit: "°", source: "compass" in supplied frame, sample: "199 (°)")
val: 300 (°)
